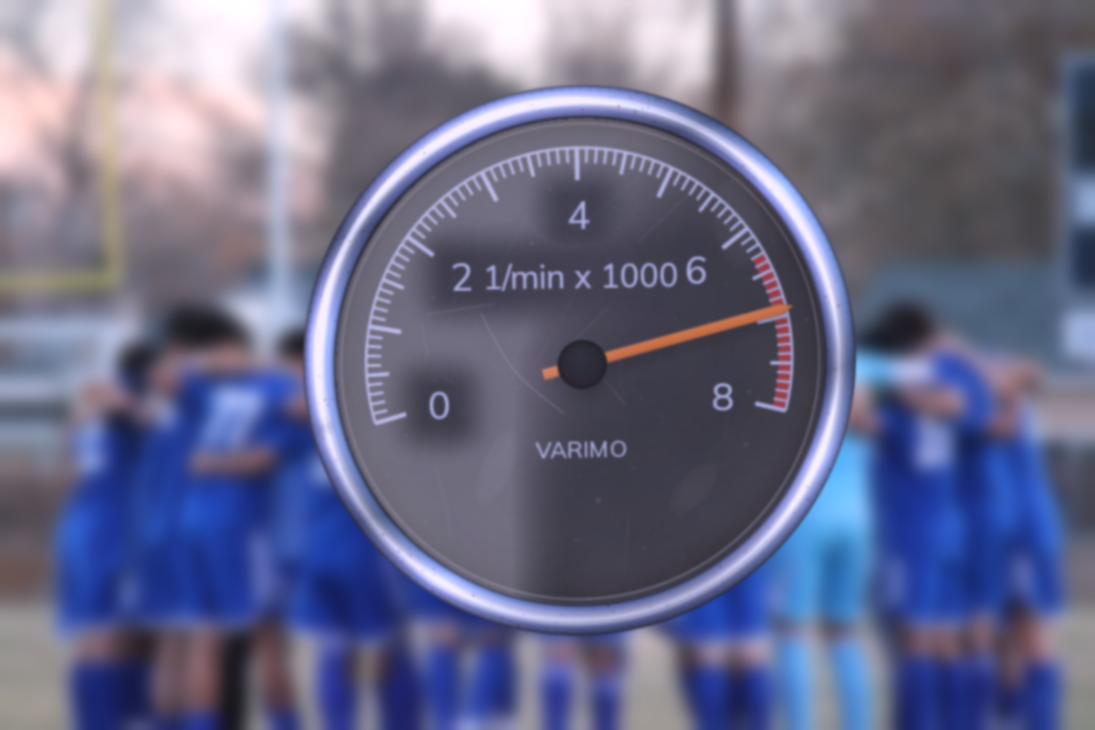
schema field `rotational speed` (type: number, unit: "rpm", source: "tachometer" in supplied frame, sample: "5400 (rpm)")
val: 6900 (rpm)
